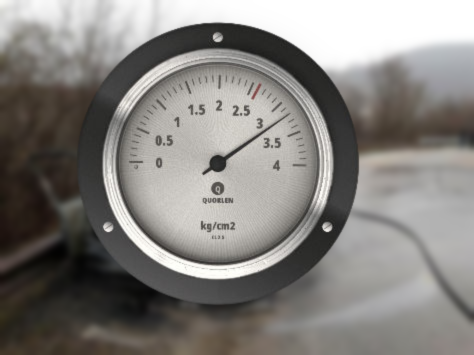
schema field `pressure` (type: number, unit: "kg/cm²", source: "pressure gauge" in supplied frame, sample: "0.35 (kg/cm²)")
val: 3.2 (kg/cm²)
